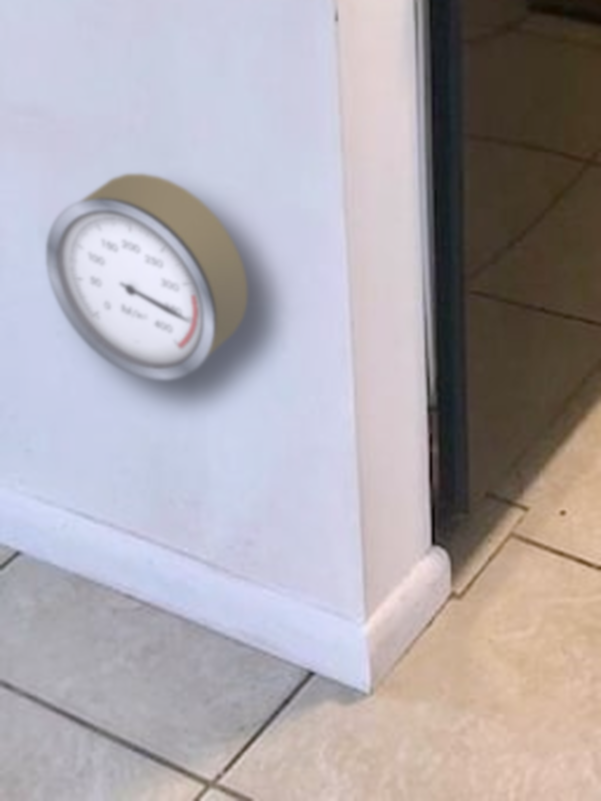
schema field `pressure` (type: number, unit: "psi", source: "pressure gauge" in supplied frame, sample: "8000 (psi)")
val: 350 (psi)
